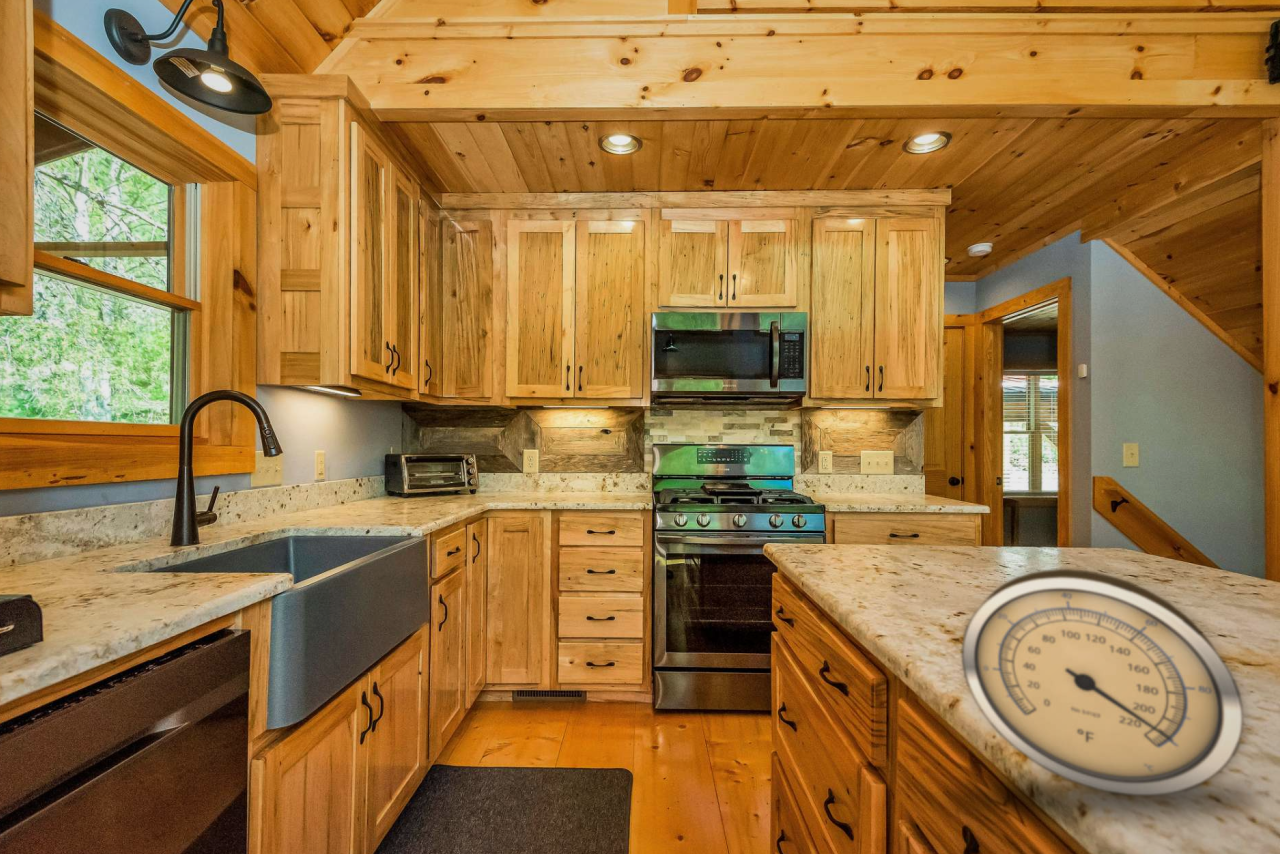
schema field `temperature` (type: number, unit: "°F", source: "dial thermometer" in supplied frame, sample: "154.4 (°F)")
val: 210 (°F)
